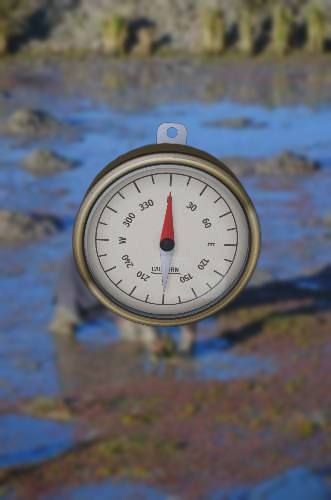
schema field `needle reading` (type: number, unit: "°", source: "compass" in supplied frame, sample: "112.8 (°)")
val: 0 (°)
